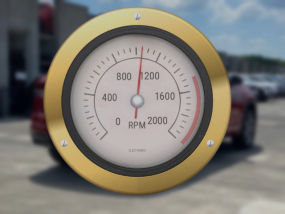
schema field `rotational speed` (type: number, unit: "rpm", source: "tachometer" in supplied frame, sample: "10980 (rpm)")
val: 1050 (rpm)
